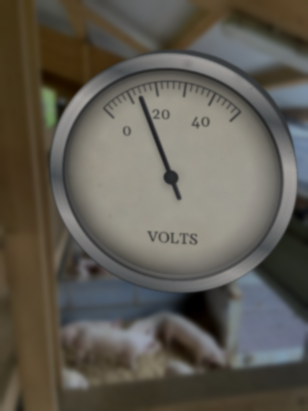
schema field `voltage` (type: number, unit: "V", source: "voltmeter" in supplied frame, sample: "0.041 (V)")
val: 14 (V)
